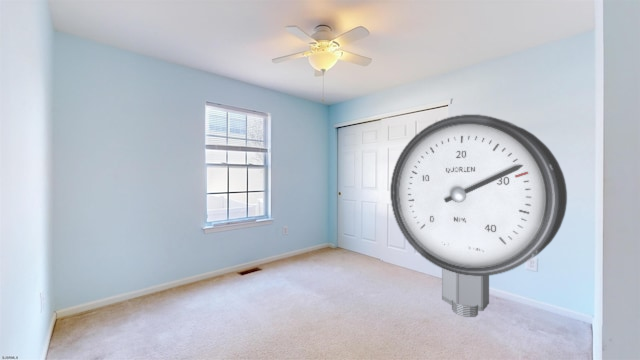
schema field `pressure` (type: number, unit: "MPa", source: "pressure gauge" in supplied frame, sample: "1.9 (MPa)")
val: 29 (MPa)
